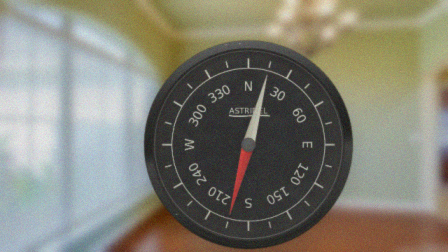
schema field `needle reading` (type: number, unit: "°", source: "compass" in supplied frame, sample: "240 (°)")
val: 195 (°)
